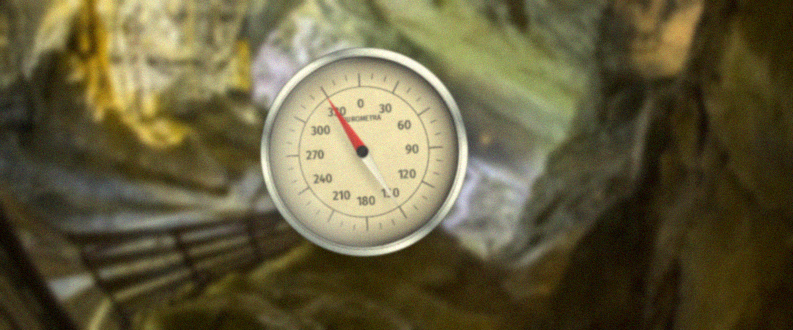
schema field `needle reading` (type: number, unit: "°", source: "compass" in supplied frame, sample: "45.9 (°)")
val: 330 (°)
